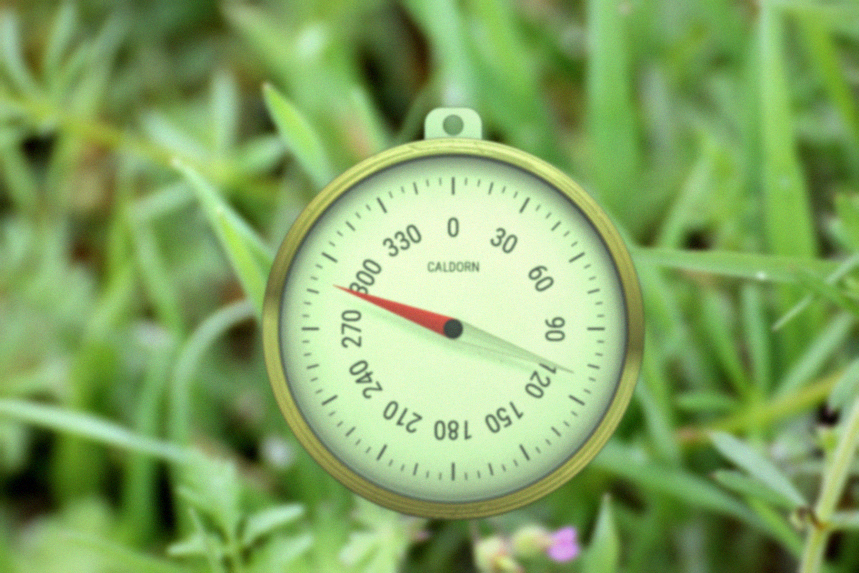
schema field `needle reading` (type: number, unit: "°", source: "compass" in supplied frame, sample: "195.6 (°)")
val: 290 (°)
